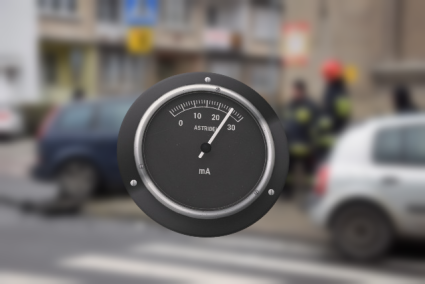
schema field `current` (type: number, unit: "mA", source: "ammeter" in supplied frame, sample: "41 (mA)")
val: 25 (mA)
